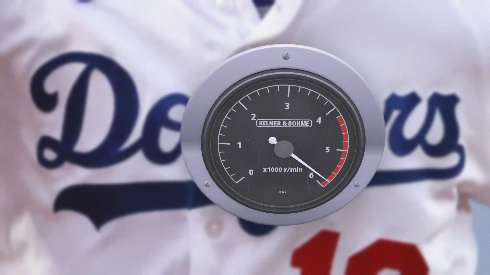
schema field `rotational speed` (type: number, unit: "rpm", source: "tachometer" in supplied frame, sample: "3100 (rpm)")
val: 5800 (rpm)
